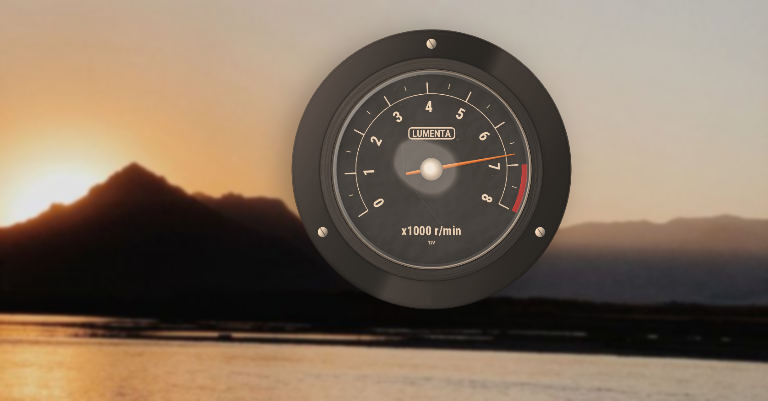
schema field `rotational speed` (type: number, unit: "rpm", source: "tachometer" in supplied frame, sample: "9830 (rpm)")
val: 6750 (rpm)
